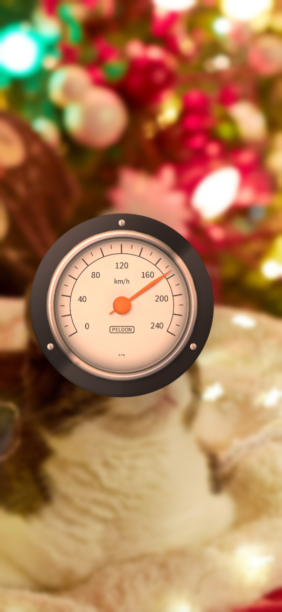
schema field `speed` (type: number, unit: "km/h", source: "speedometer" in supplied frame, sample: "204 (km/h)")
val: 175 (km/h)
